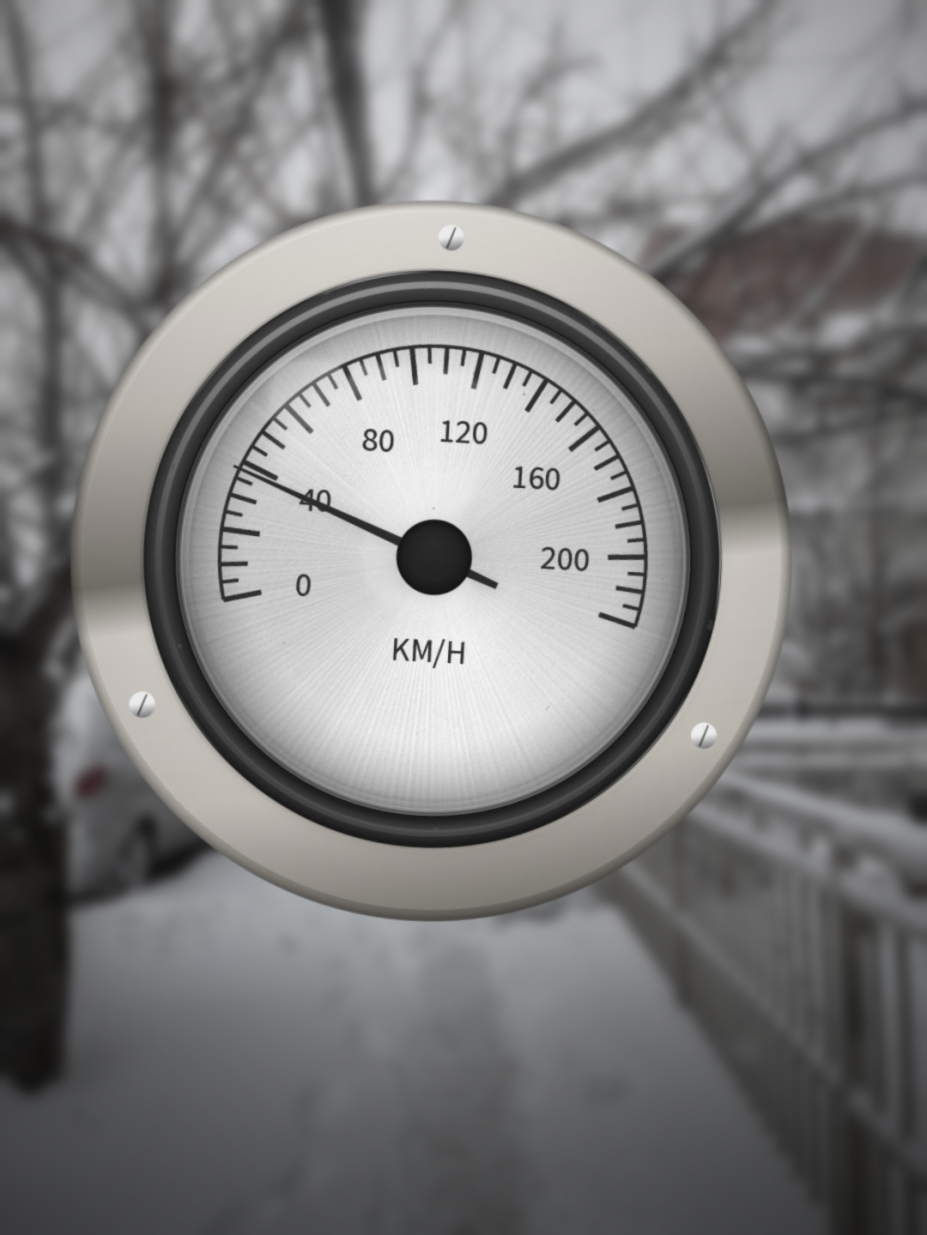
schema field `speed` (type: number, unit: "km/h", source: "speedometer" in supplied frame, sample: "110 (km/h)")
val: 37.5 (km/h)
